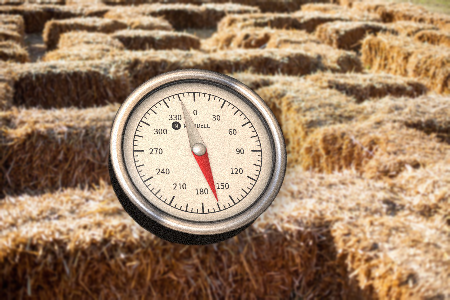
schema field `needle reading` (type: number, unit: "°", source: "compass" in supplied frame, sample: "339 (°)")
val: 165 (°)
